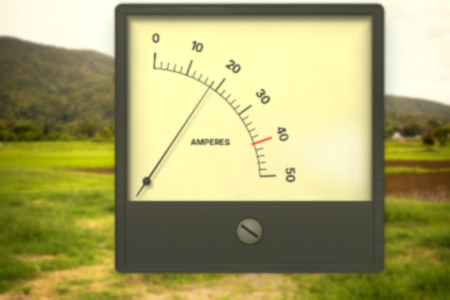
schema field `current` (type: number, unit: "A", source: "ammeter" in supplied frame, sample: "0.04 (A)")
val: 18 (A)
